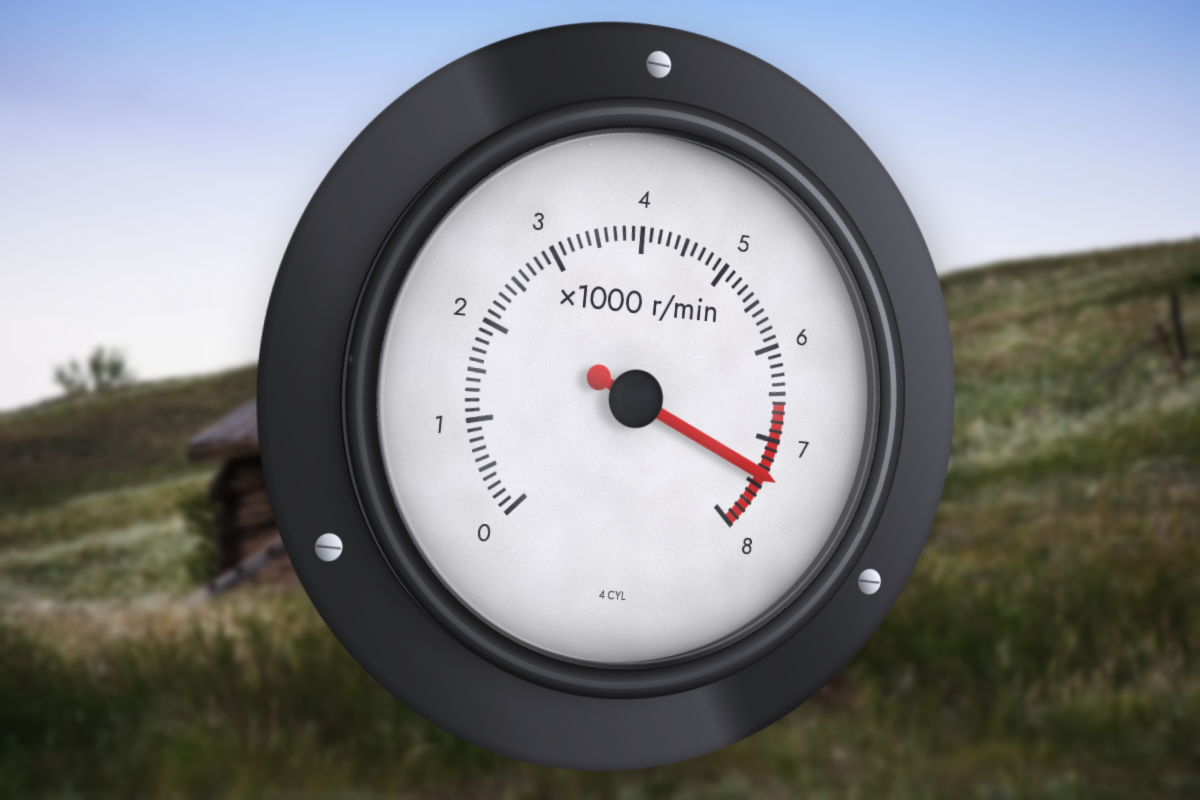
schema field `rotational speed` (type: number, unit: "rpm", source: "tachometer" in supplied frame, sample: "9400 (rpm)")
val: 7400 (rpm)
